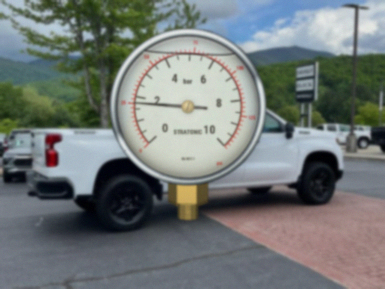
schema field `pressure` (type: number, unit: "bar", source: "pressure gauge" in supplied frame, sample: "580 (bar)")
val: 1.75 (bar)
